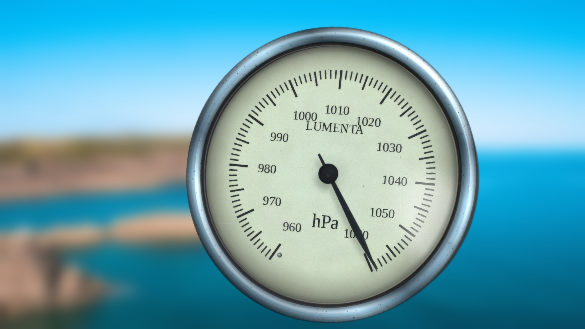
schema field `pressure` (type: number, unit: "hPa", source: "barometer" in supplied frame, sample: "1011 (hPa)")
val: 1059 (hPa)
